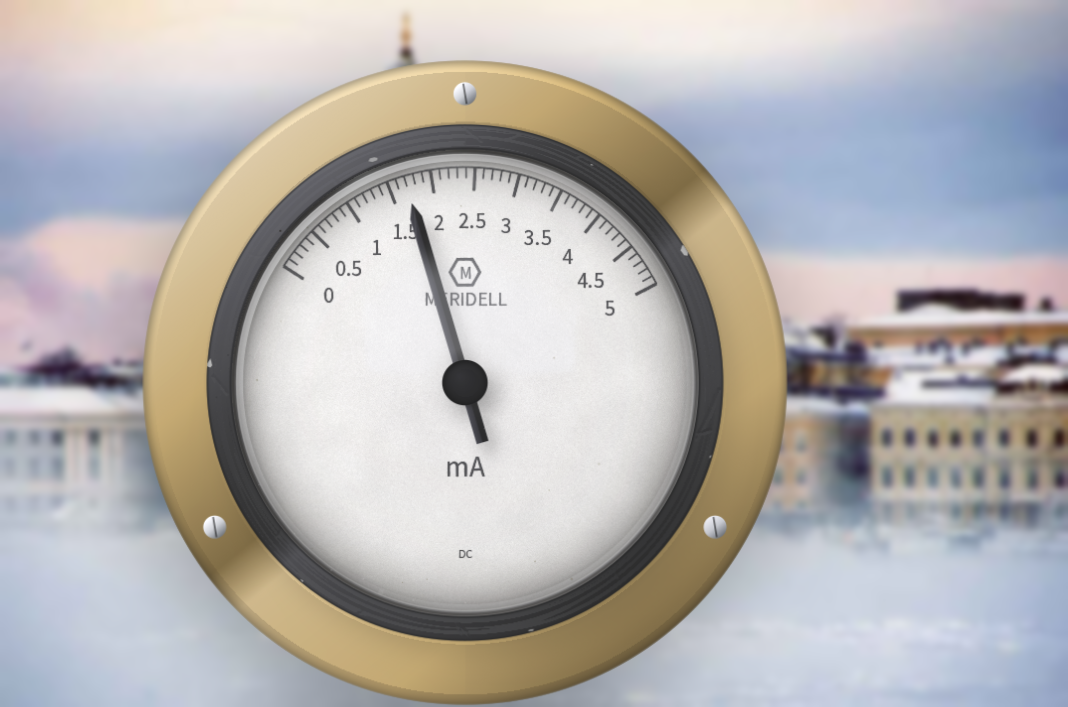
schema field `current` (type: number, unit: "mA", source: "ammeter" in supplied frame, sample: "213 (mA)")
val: 1.7 (mA)
